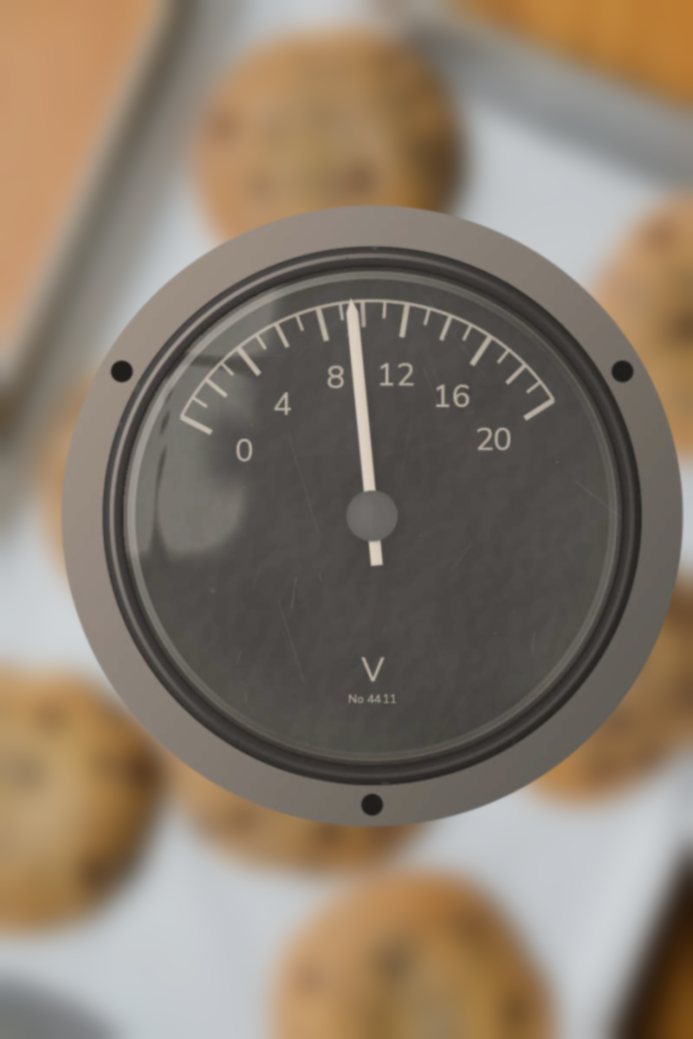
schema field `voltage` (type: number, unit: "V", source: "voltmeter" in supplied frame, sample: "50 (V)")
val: 9.5 (V)
